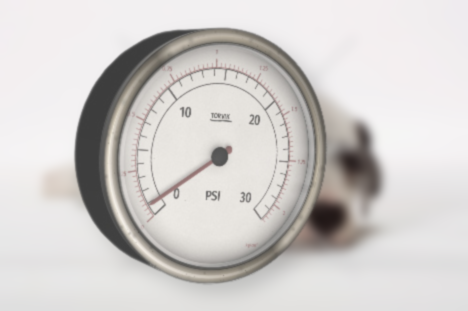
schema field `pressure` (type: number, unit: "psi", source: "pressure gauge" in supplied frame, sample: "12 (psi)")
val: 1 (psi)
